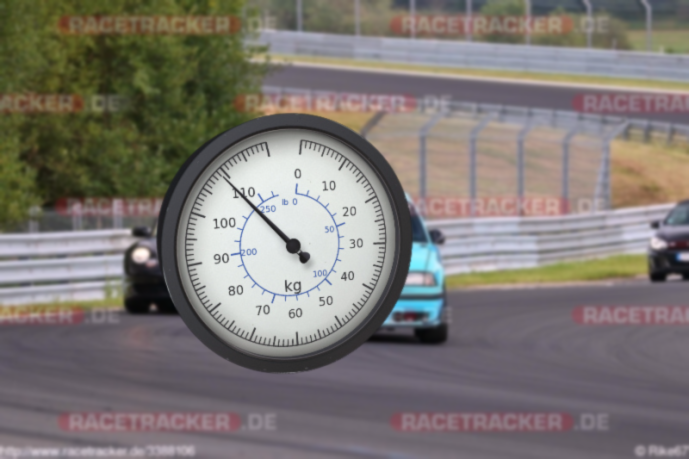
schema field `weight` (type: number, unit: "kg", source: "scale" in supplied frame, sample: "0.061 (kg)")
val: 109 (kg)
